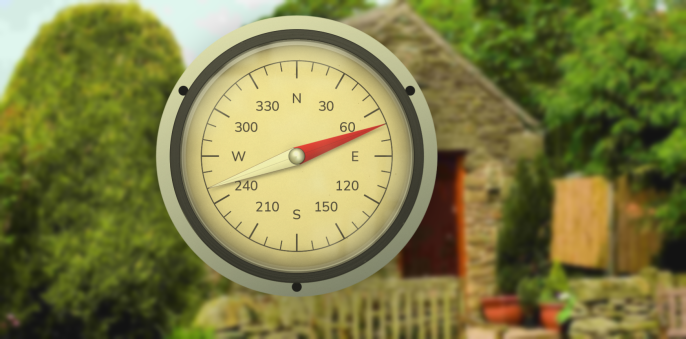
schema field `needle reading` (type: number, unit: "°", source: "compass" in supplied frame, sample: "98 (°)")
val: 70 (°)
